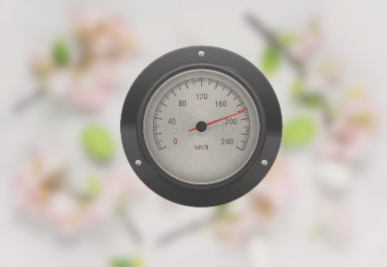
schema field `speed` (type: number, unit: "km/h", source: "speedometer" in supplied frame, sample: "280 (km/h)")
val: 190 (km/h)
